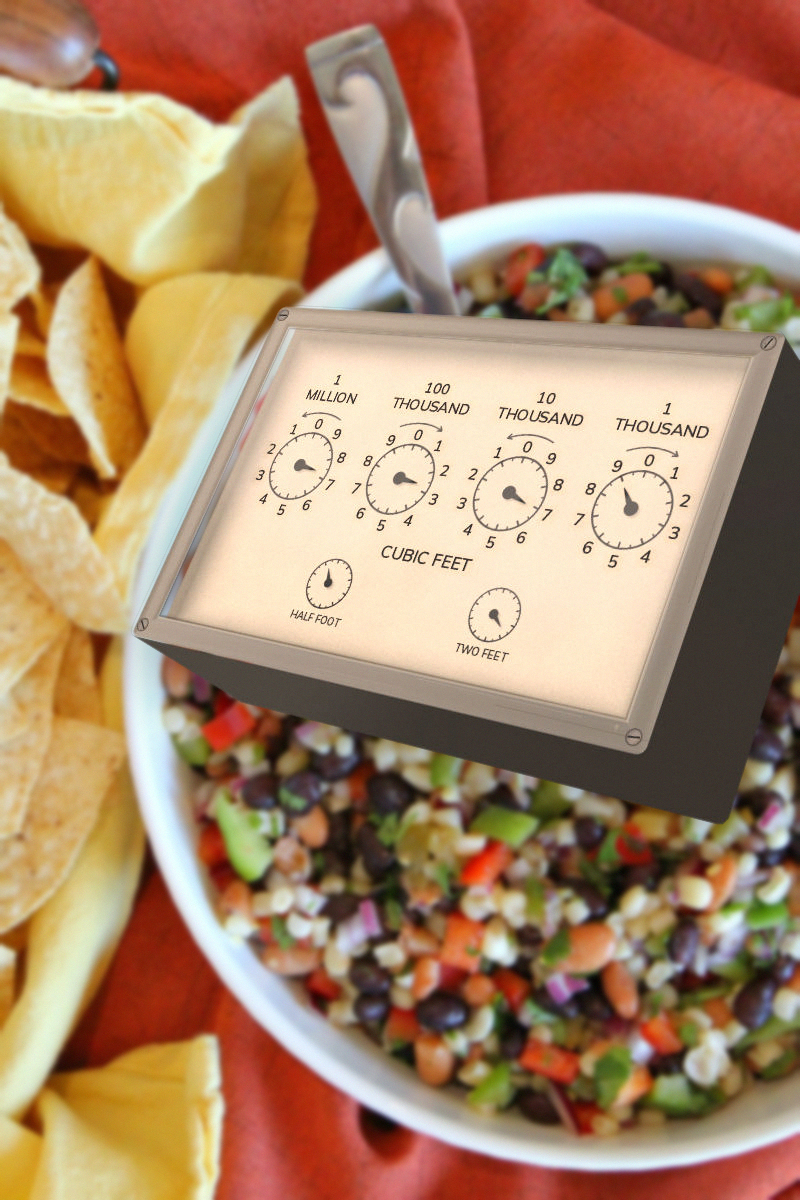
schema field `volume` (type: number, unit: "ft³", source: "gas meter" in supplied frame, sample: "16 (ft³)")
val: 726900 (ft³)
